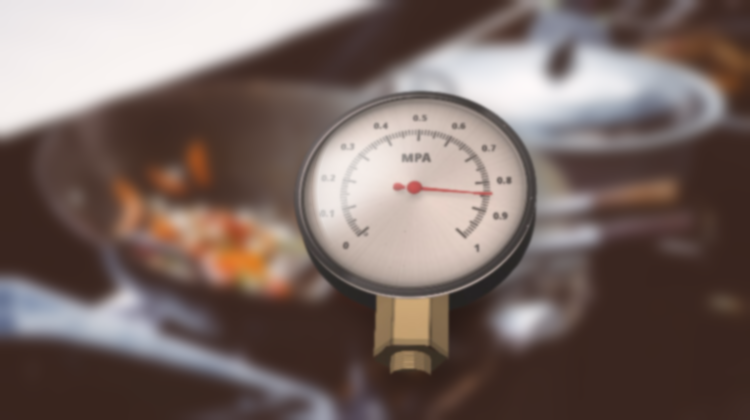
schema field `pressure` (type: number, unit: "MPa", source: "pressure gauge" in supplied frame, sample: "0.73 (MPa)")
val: 0.85 (MPa)
